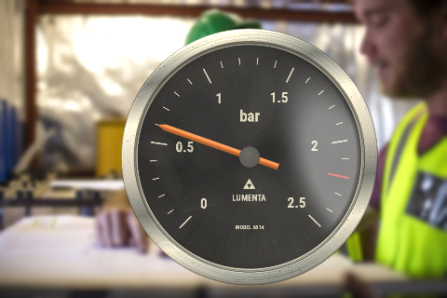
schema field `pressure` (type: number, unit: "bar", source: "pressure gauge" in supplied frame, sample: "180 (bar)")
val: 0.6 (bar)
